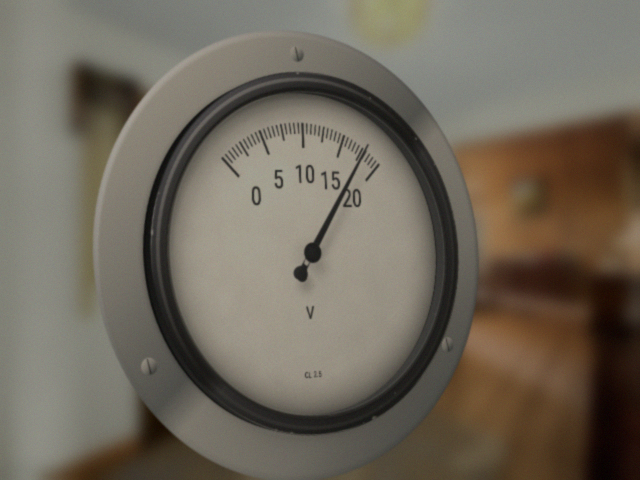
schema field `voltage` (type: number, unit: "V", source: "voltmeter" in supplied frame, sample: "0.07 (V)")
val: 17.5 (V)
